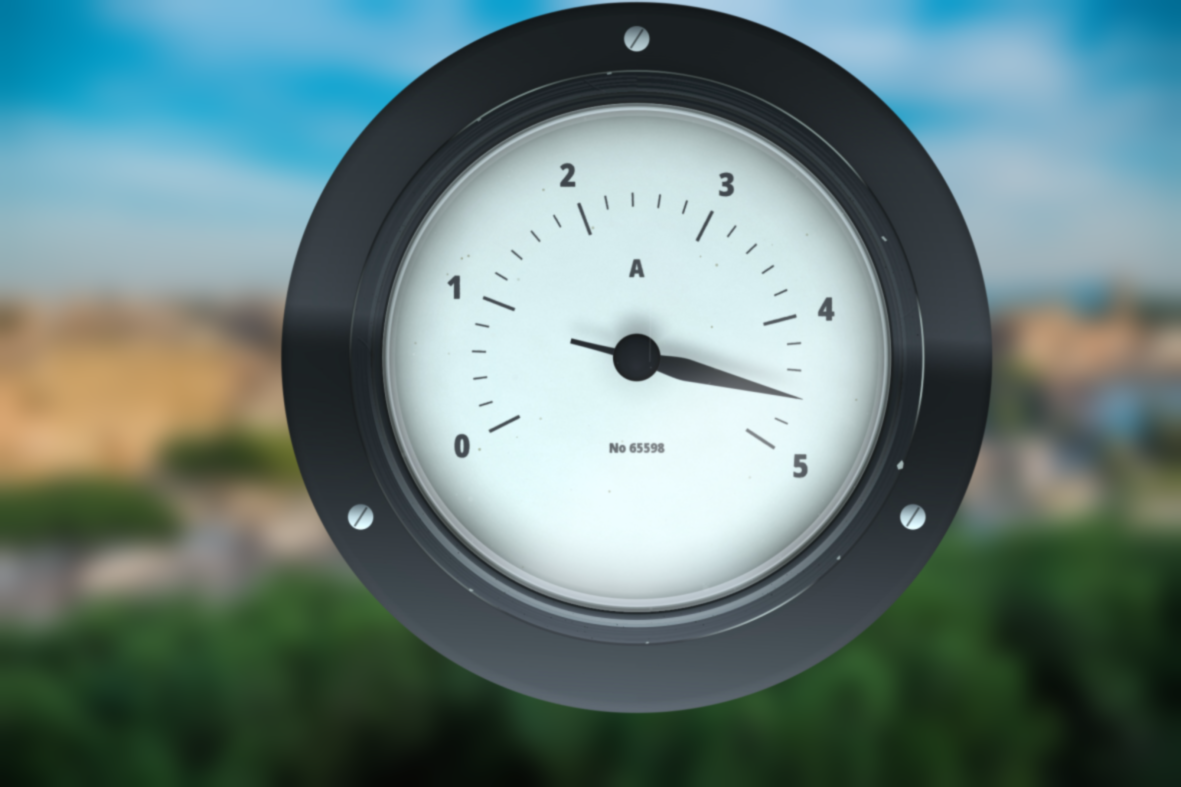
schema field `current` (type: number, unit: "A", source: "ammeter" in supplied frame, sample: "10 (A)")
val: 4.6 (A)
